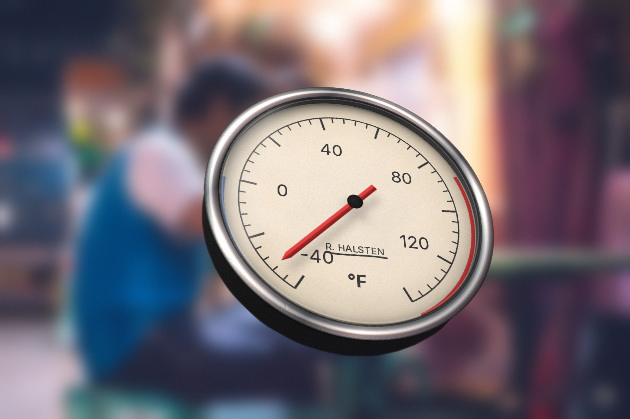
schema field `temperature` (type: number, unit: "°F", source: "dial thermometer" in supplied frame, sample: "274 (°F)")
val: -32 (°F)
